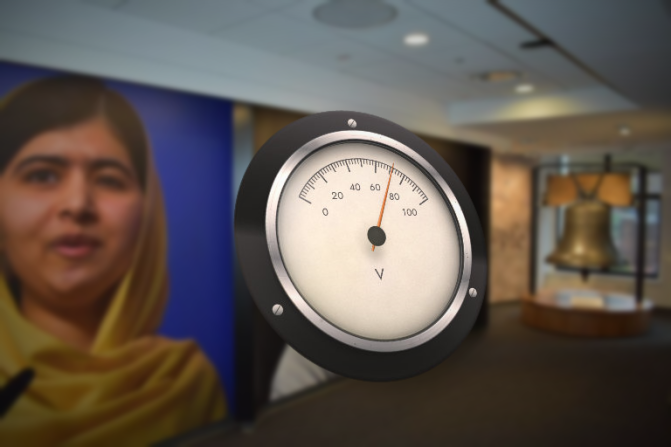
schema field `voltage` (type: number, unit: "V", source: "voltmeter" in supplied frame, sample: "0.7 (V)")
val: 70 (V)
